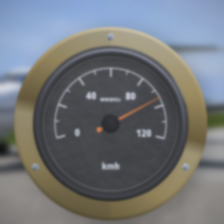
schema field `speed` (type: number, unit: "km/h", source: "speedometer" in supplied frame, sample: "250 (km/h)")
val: 95 (km/h)
